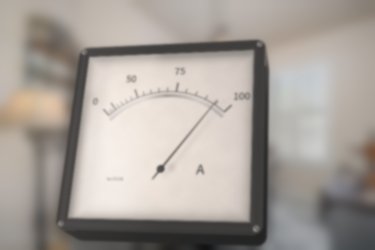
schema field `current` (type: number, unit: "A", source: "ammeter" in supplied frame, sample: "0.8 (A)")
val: 95 (A)
